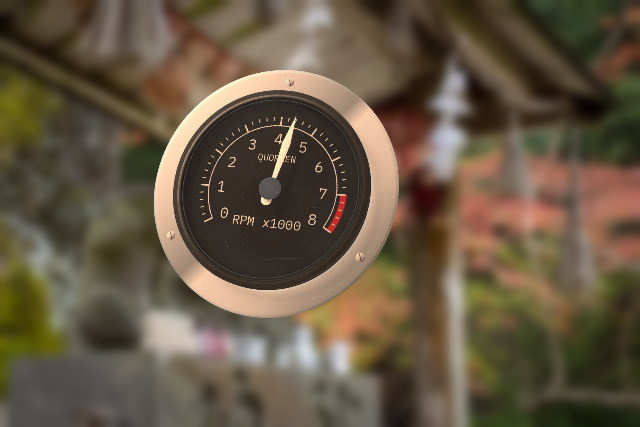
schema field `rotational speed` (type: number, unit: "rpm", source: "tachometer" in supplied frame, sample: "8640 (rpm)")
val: 4400 (rpm)
